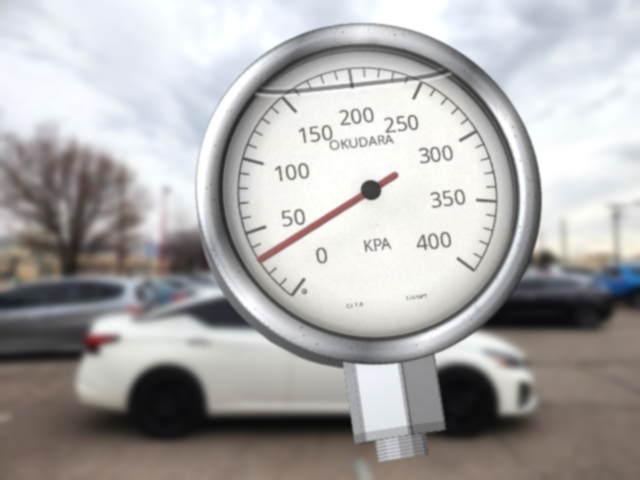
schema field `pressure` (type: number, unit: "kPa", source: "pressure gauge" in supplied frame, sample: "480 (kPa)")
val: 30 (kPa)
